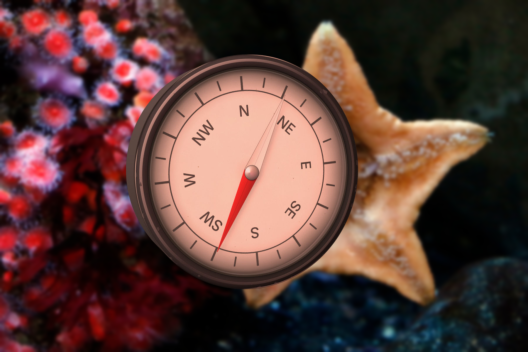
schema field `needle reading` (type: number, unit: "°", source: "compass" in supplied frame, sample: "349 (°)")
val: 210 (°)
